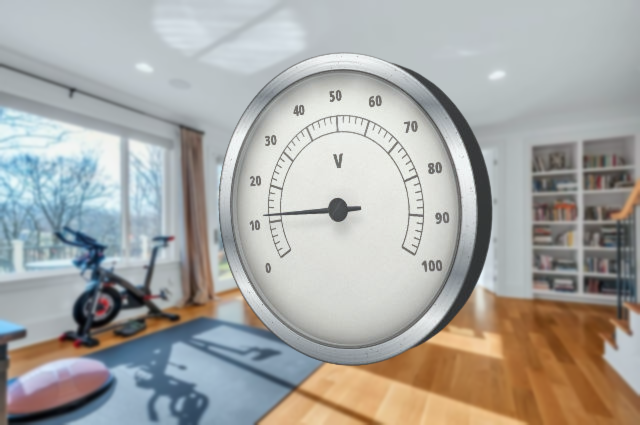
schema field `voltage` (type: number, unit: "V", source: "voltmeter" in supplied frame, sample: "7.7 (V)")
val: 12 (V)
